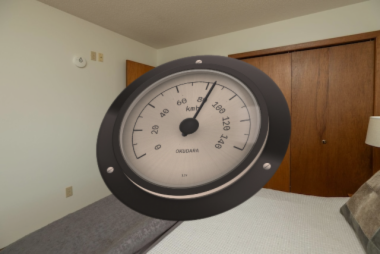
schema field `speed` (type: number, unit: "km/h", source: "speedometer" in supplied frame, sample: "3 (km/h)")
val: 85 (km/h)
